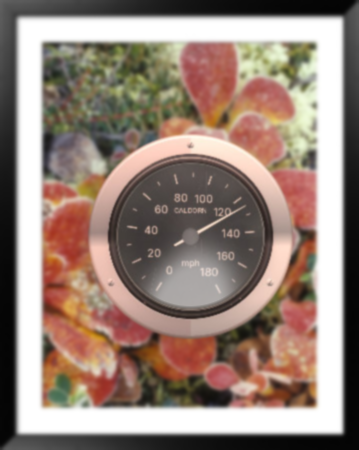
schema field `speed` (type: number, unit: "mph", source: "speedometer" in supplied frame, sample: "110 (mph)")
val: 125 (mph)
